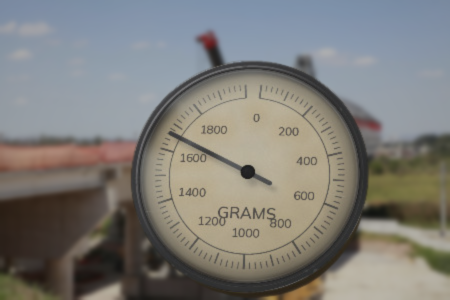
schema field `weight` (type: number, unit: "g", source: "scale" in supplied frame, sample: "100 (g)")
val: 1660 (g)
